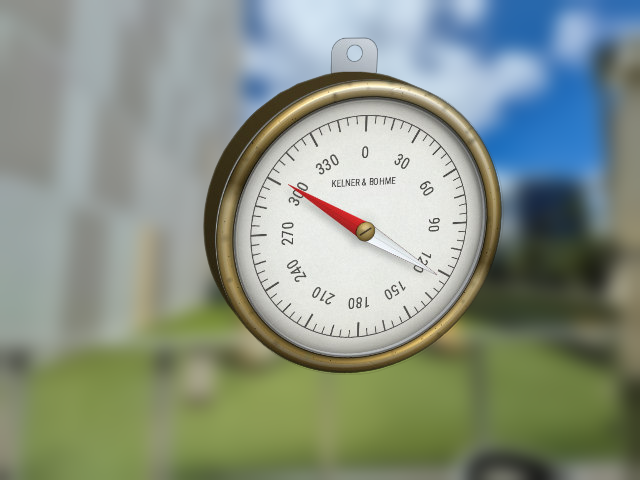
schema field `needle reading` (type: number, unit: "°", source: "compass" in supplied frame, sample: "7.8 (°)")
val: 302.5 (°)
